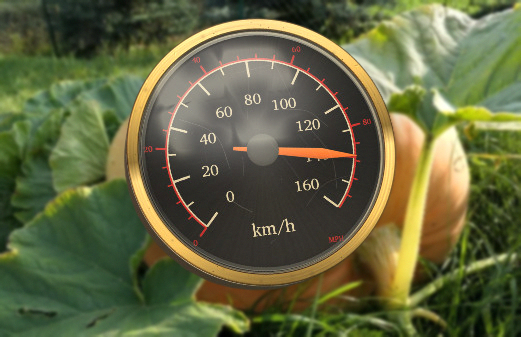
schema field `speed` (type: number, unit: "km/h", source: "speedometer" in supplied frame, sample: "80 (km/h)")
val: 140 (km/h)
